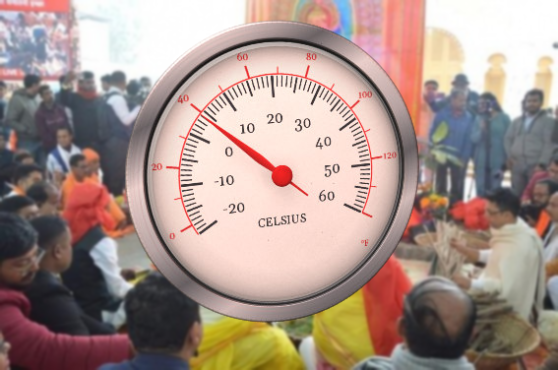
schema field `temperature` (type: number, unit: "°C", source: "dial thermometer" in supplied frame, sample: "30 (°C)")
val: 4 (°C)
